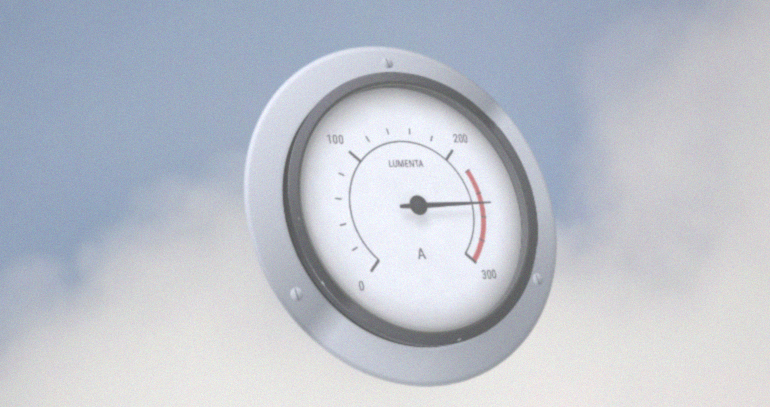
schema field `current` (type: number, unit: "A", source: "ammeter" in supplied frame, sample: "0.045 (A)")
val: 250 (A)
